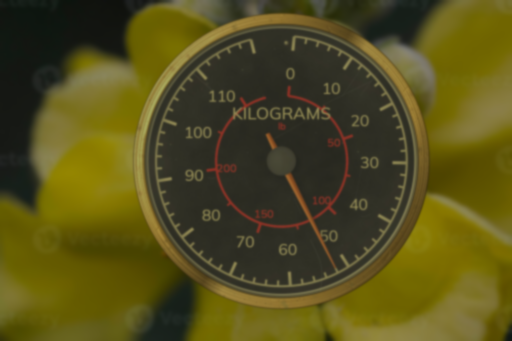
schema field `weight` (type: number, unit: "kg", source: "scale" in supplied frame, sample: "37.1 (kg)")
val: 52 (kg)
